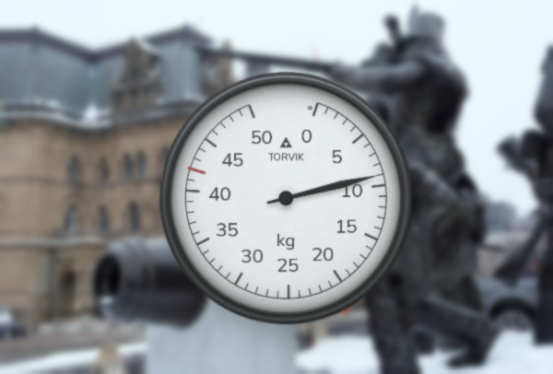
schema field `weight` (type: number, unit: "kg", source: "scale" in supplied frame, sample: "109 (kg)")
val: 9 (kg)
